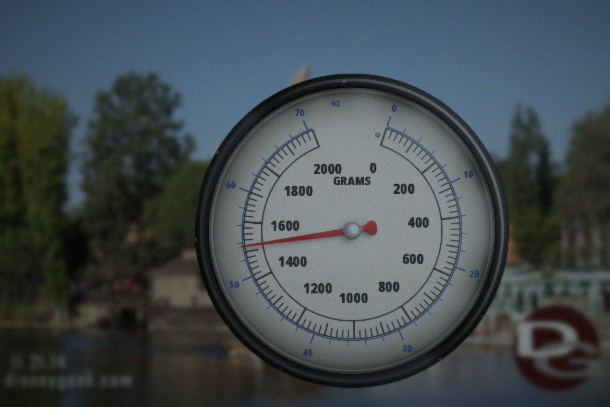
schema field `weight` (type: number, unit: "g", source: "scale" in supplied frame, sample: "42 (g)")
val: 1520 (g)
